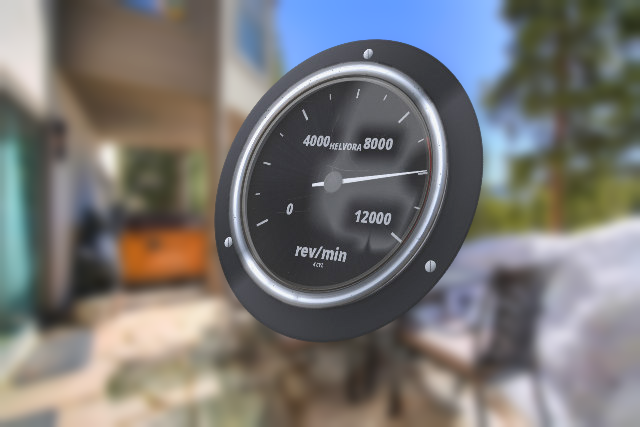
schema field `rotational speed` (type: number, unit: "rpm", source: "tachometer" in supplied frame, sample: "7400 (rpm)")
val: 10000 (rpm)
